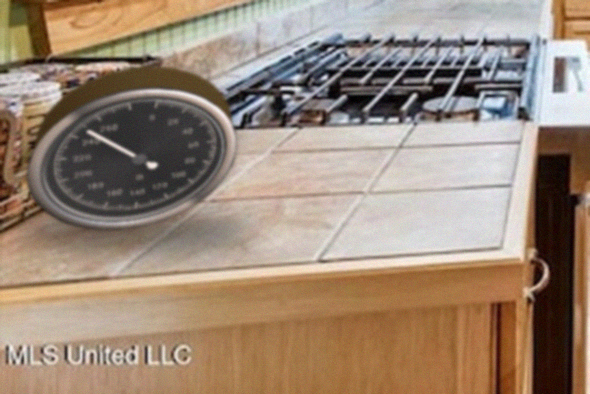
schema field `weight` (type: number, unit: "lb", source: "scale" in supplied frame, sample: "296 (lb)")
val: 250 (lb)
